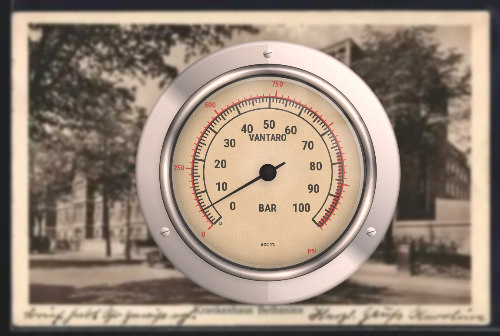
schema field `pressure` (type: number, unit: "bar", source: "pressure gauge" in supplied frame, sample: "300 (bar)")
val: 5 (bar)
